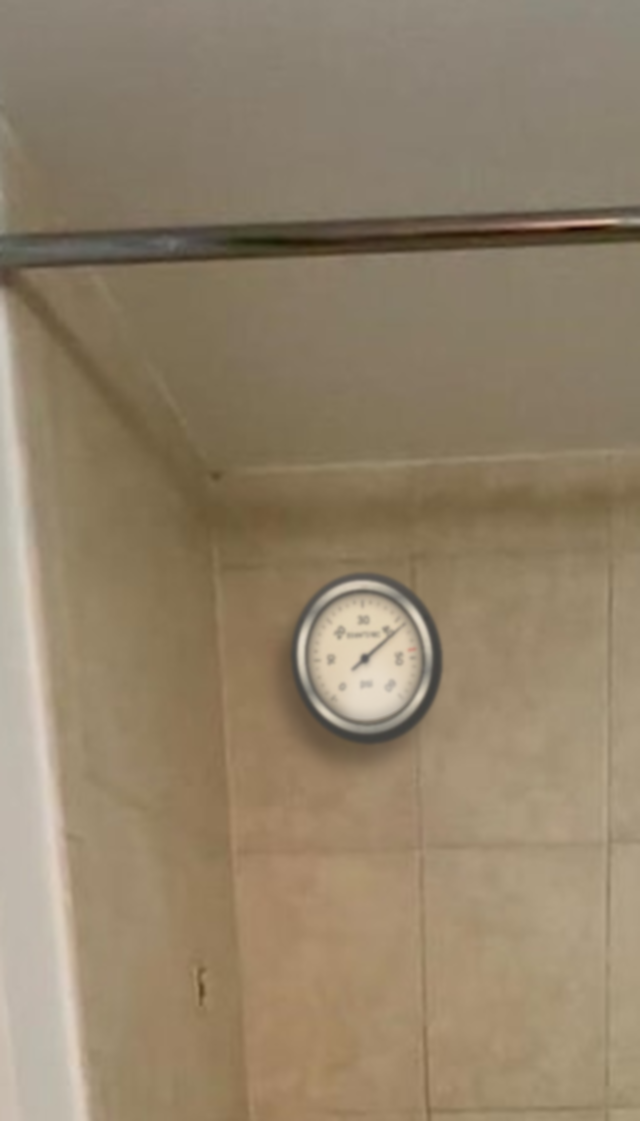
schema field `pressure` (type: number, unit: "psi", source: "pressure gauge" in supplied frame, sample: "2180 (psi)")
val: 42 (psi)
